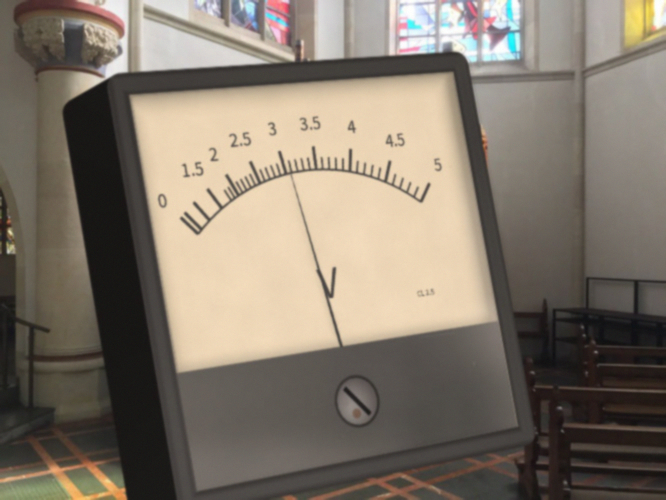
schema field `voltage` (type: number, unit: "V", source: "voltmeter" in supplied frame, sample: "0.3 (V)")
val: 3 (V)
